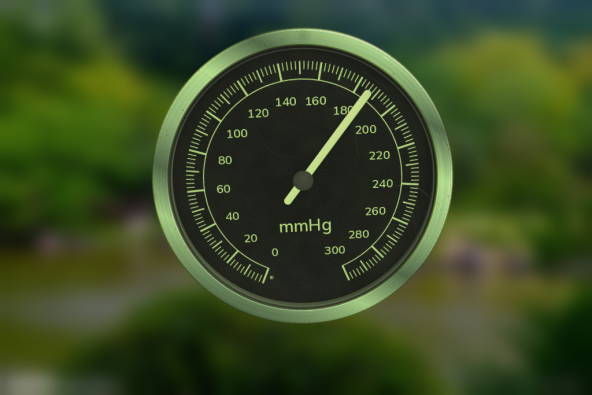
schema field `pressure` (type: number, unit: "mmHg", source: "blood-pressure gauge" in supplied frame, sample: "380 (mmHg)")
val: 186 (mmHg)
